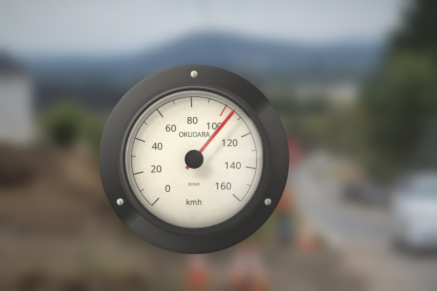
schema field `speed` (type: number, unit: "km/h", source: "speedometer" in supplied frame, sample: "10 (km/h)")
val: 105 (km/h)
